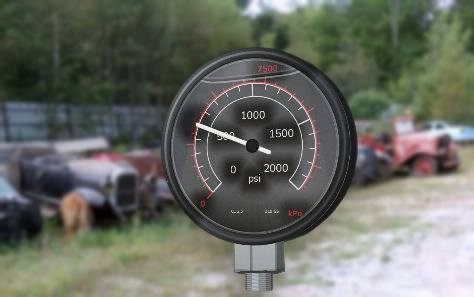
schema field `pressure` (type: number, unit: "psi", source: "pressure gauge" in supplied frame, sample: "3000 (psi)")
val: 500 (psi)
